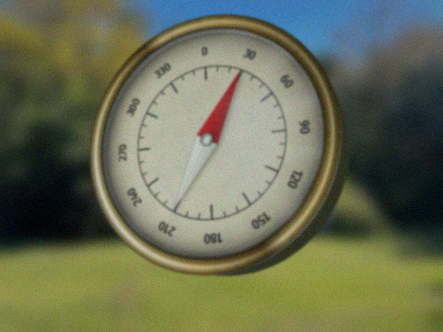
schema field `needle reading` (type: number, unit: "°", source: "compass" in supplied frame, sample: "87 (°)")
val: 30 (°)
